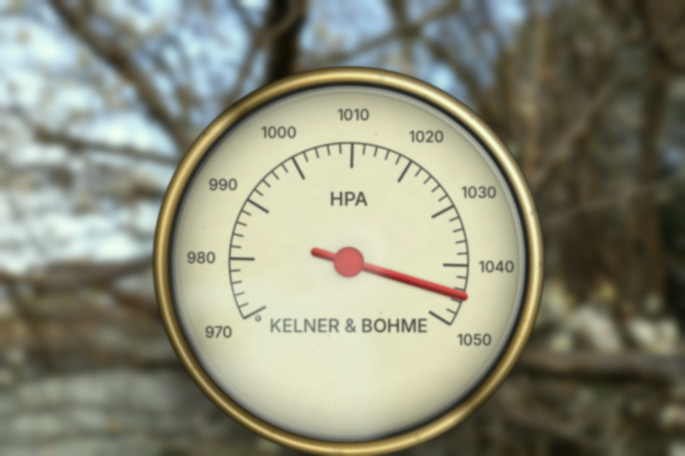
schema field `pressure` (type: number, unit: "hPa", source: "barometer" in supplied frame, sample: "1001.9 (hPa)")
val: 1045 (hPa)
